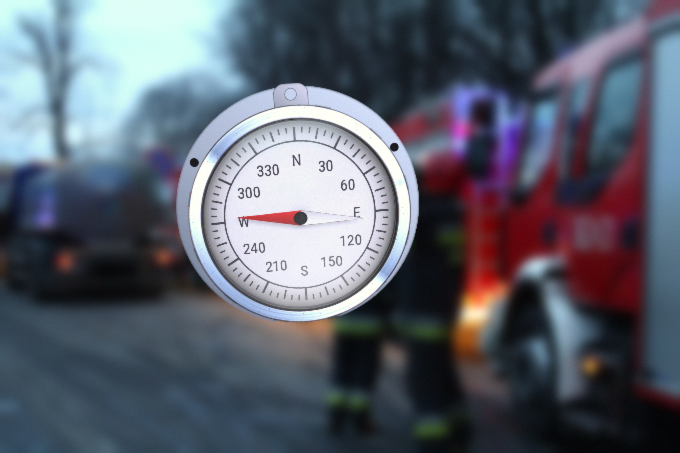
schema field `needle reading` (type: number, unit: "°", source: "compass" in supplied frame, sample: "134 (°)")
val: 275 (°)
